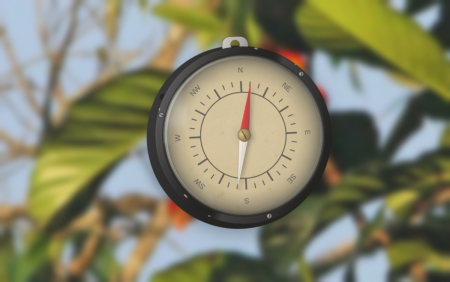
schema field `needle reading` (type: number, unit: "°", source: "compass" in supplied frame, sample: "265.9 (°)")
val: 10 (°)
